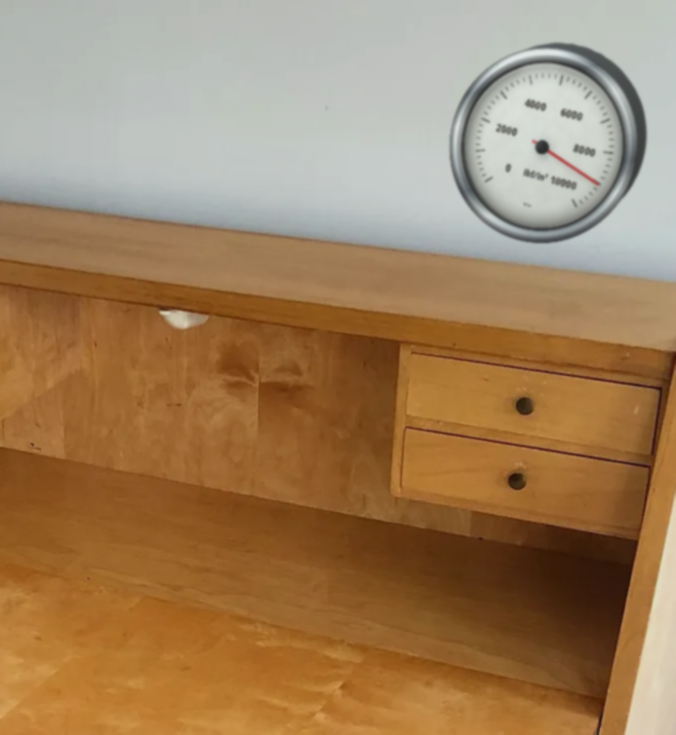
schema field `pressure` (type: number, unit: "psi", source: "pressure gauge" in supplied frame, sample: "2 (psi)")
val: 9000 (psi)
